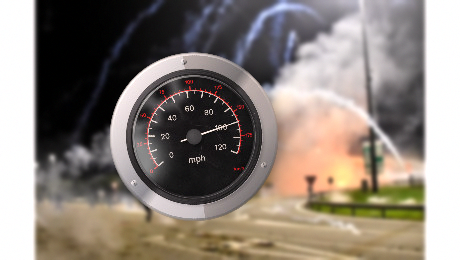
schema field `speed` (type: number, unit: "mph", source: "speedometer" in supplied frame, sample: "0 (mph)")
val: 100 (mph)
